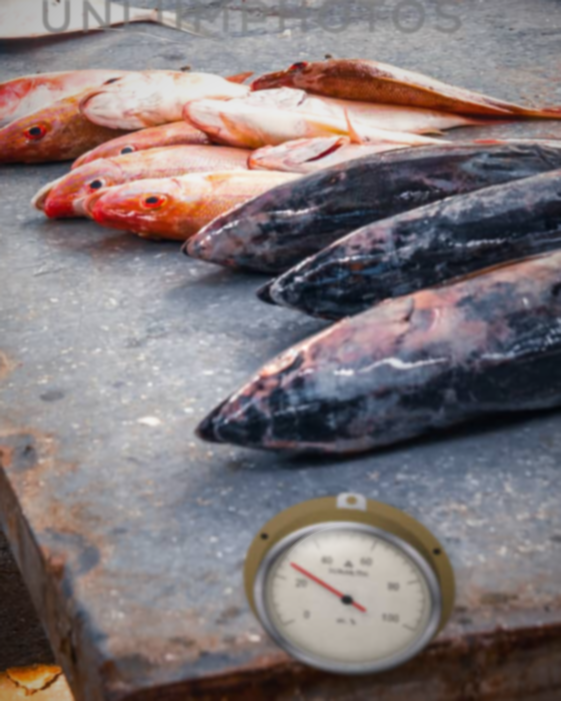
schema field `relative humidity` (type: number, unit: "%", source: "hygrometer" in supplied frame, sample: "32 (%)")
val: 28 (%)
